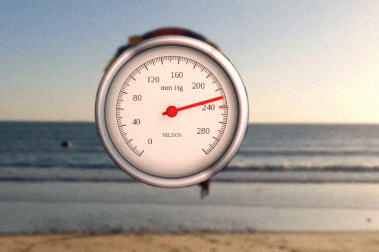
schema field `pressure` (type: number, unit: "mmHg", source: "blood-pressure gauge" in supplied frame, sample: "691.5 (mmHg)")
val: 230 (mmHg)
